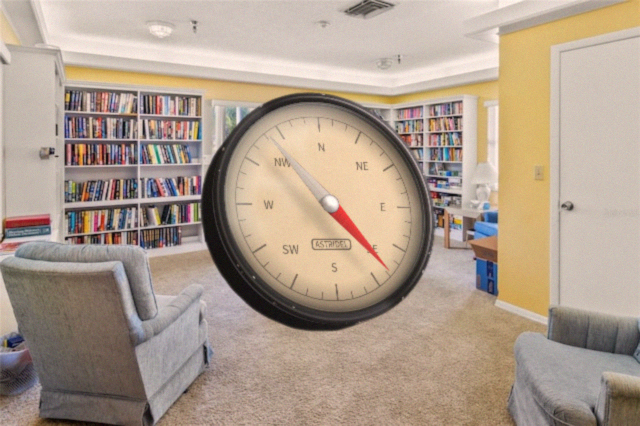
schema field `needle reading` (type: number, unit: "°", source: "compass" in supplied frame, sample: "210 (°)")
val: 140 (°)
